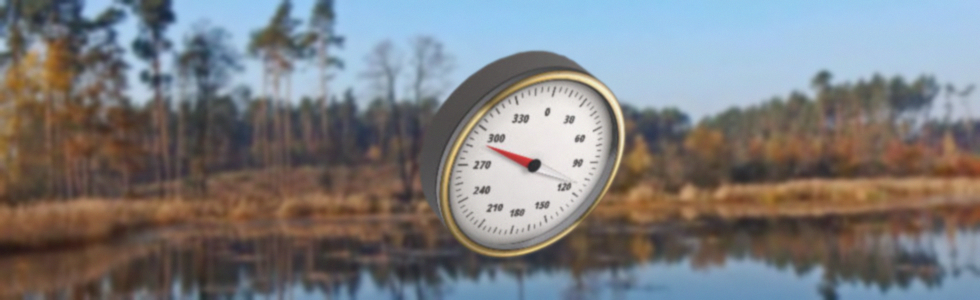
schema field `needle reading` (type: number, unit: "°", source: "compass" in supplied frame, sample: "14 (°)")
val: 290 (°)
